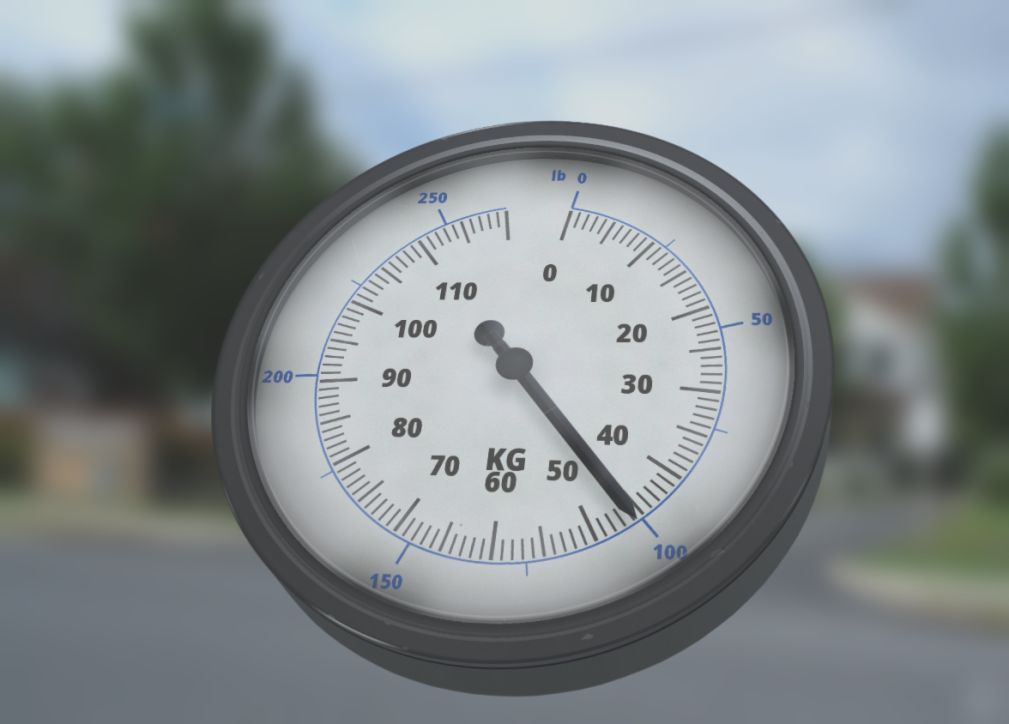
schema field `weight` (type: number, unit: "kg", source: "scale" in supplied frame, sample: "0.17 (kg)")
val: 46 (kg)
